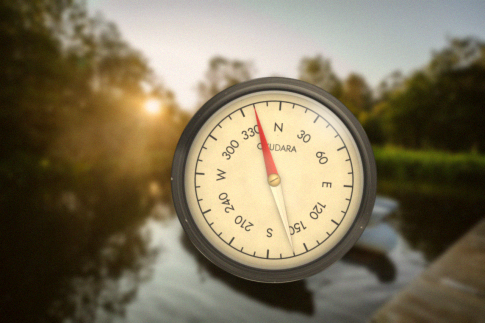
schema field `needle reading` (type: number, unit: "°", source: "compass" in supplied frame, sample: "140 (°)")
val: 340 (°)
